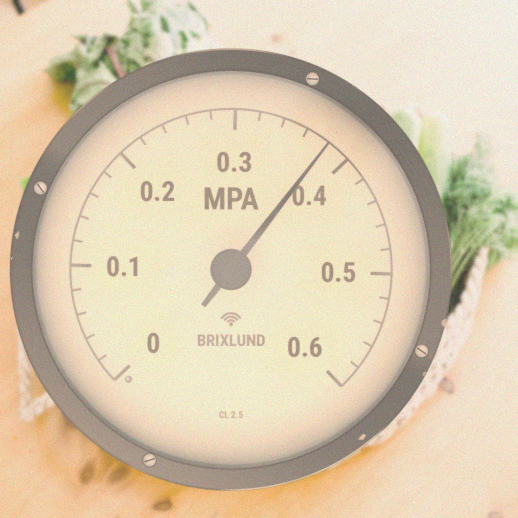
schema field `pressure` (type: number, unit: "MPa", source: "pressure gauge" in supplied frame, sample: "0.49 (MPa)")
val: 0.38 (MPa)
